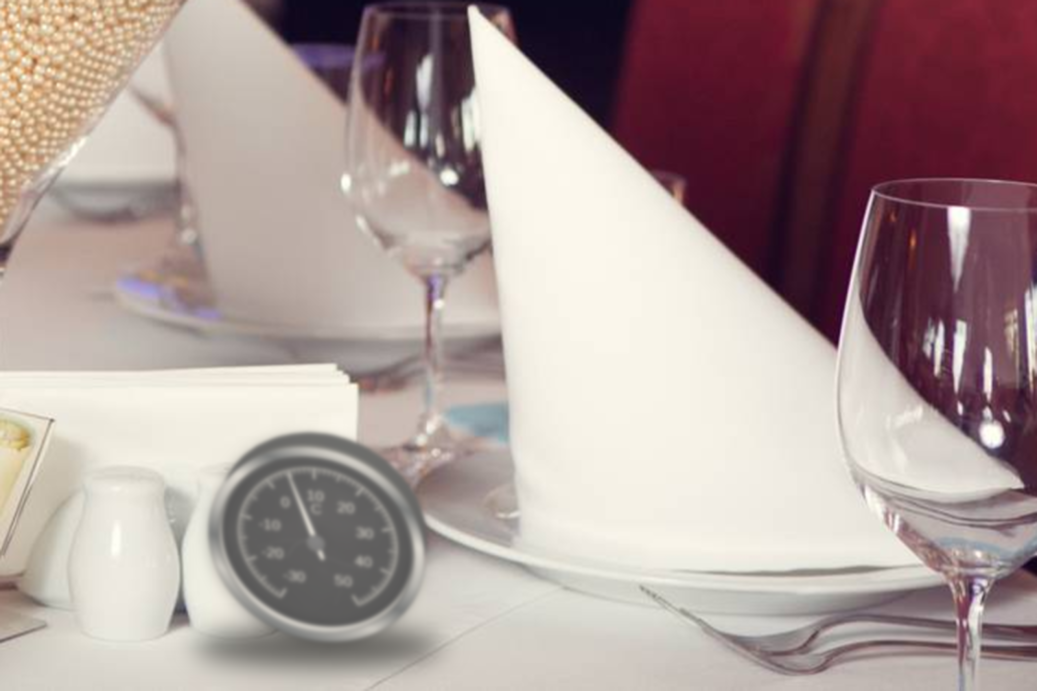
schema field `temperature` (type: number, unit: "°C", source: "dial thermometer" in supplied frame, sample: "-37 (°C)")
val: 5 (°C)
